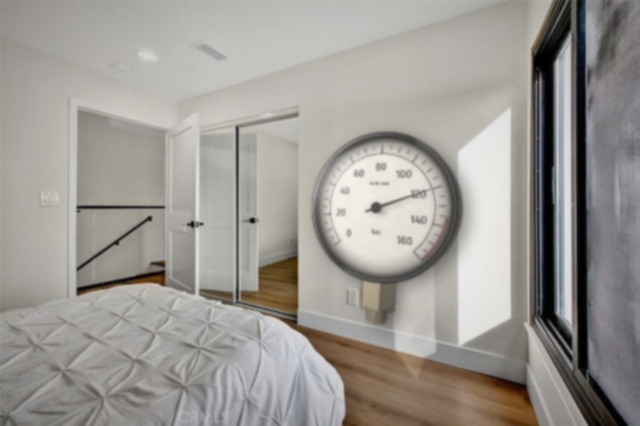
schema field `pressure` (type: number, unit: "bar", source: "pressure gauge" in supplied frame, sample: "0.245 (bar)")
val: 120 (bar)
